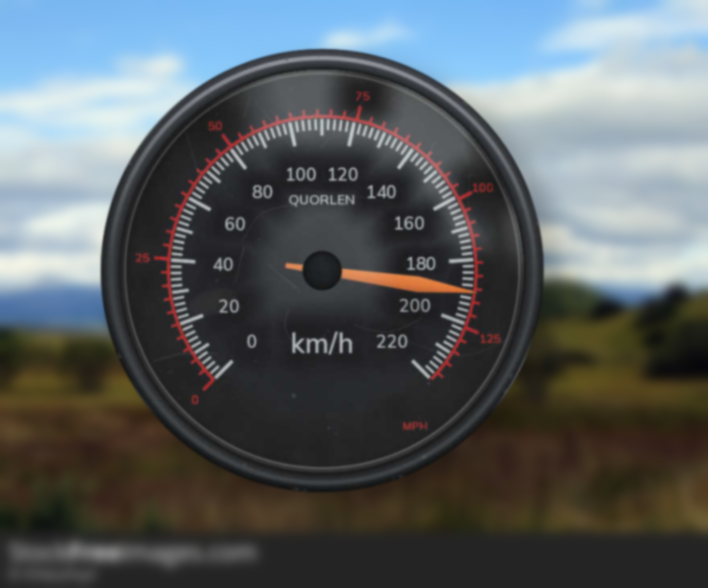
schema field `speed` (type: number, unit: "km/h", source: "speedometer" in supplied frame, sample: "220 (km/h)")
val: 190 (km/h)
